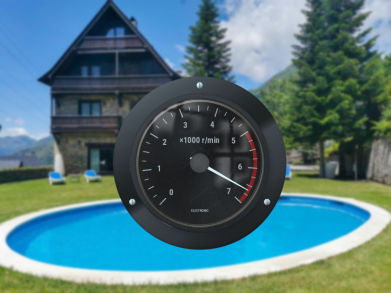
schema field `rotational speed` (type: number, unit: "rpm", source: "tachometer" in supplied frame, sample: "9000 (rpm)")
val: 6625 (rpm)
